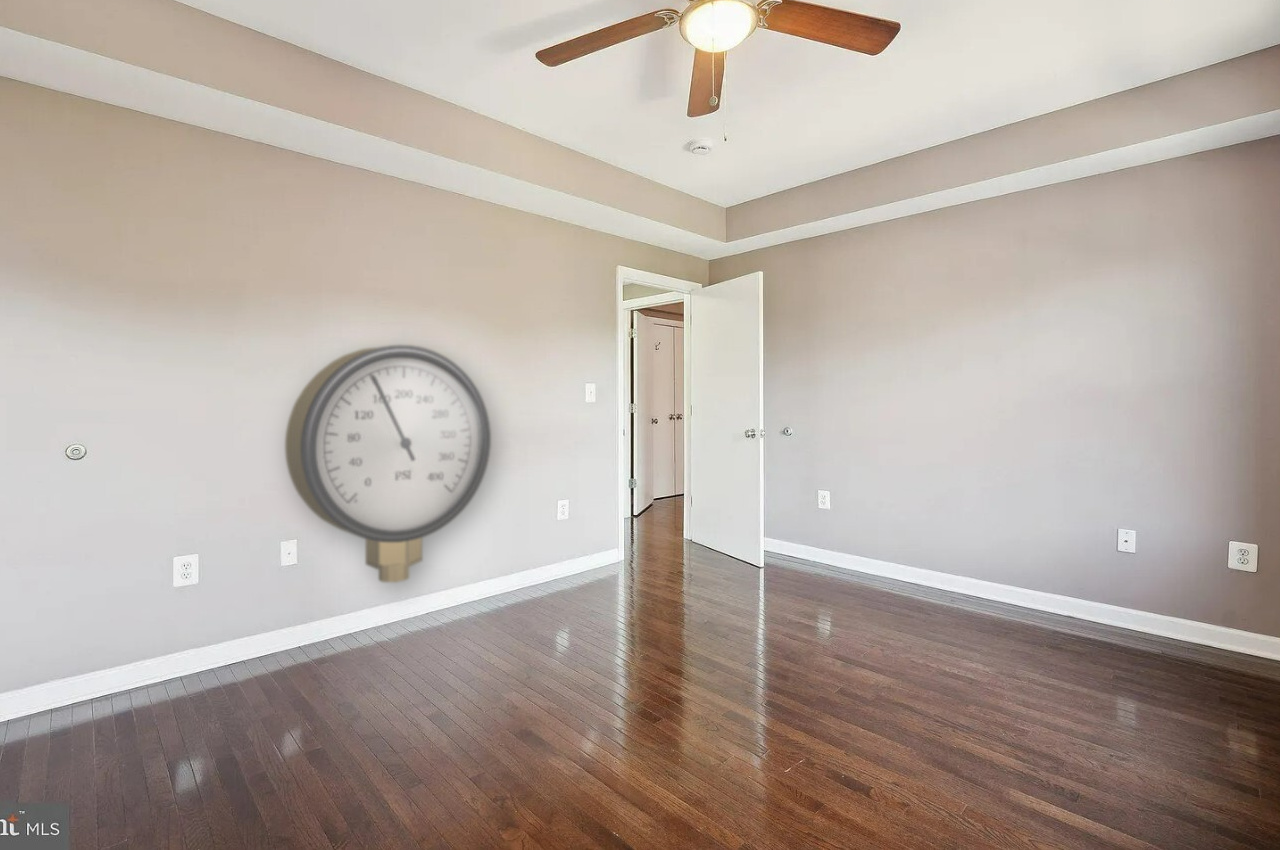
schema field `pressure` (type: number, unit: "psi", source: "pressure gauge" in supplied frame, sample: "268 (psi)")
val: 160 (psi)
